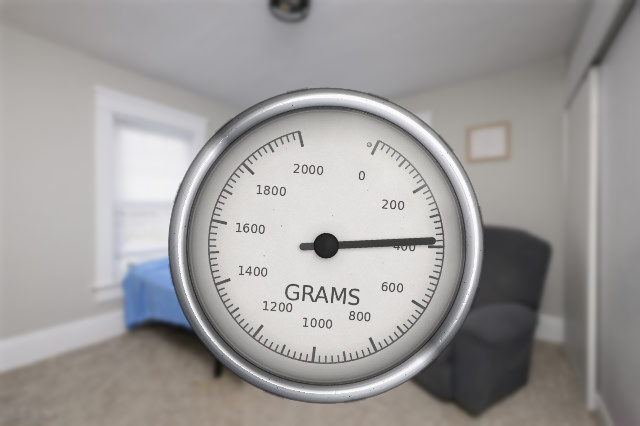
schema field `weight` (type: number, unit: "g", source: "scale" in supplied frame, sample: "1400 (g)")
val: 380 (g)
